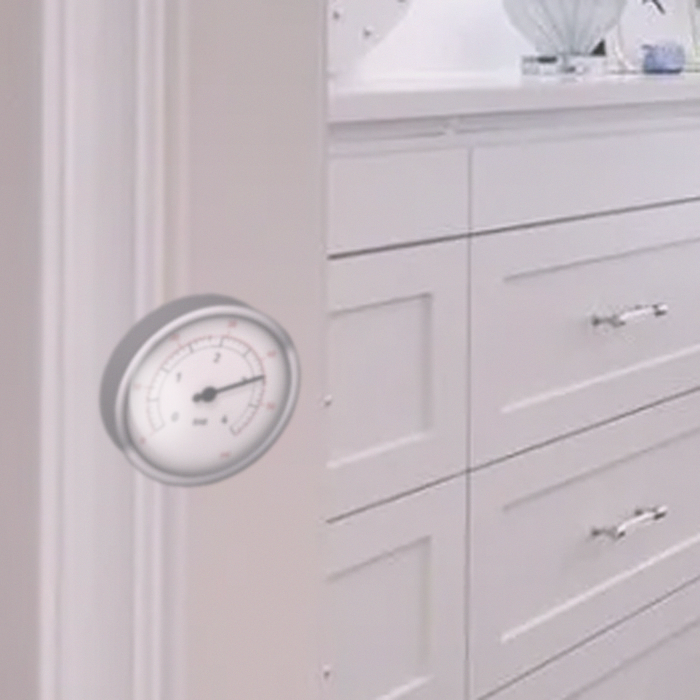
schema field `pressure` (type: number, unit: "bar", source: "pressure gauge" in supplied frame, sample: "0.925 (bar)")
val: 3 (bar)
